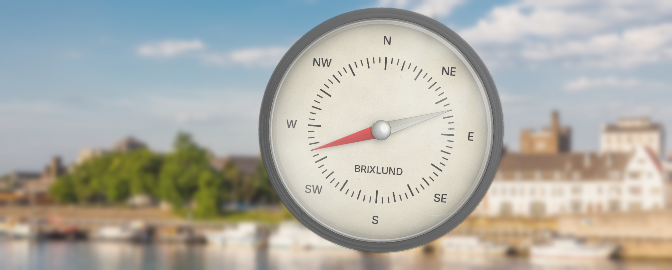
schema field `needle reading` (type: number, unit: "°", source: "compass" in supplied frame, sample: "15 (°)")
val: 250 (°)
